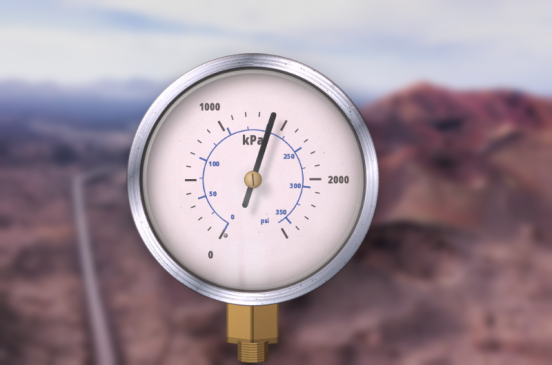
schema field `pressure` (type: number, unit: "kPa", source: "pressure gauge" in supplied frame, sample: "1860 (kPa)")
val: 1400 (kPa)
